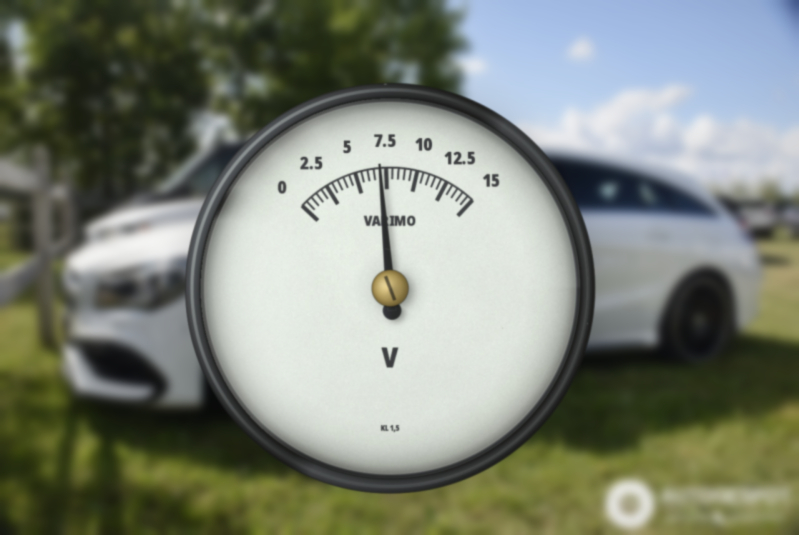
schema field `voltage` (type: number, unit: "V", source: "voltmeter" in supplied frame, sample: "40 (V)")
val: 7 (V)
